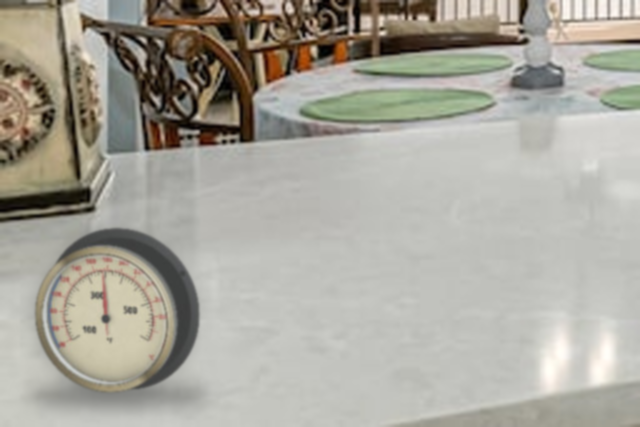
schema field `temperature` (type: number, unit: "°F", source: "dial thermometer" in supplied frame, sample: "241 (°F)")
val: 350 (°F)
